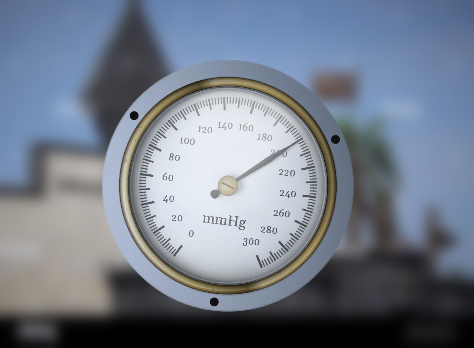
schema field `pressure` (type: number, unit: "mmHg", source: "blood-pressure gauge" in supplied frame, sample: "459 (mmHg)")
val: 200 (mmHg)
